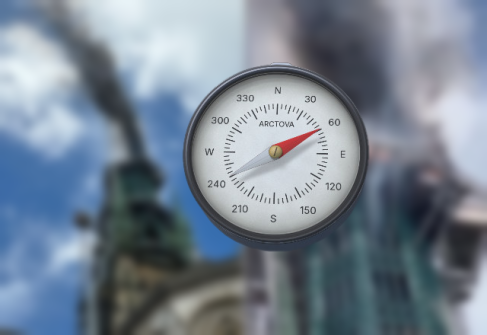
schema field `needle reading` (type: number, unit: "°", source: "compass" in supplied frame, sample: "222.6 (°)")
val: 60 (°)
